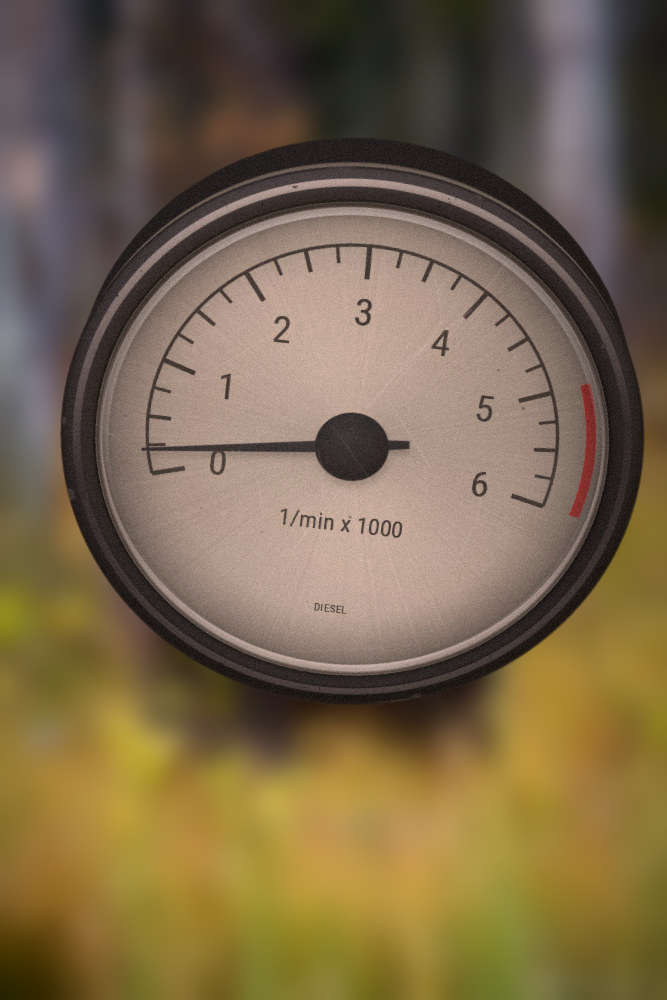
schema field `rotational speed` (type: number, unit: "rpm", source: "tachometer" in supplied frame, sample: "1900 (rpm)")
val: 250 (rpm)
